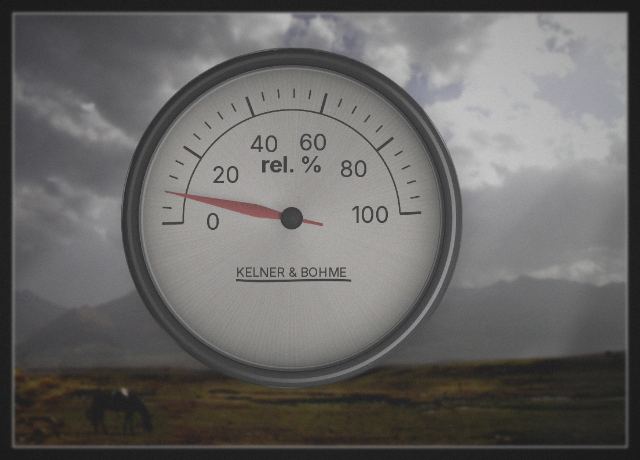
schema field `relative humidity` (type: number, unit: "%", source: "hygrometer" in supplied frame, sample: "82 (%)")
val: 8 (%)
